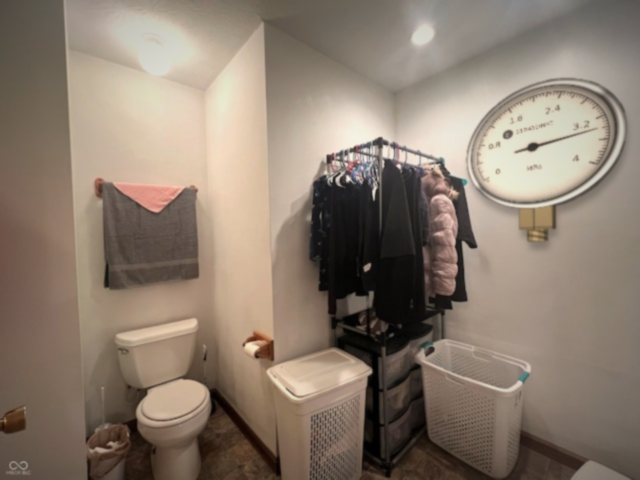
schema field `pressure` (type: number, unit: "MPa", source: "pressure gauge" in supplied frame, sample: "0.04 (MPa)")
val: 3.4 (MPa)
